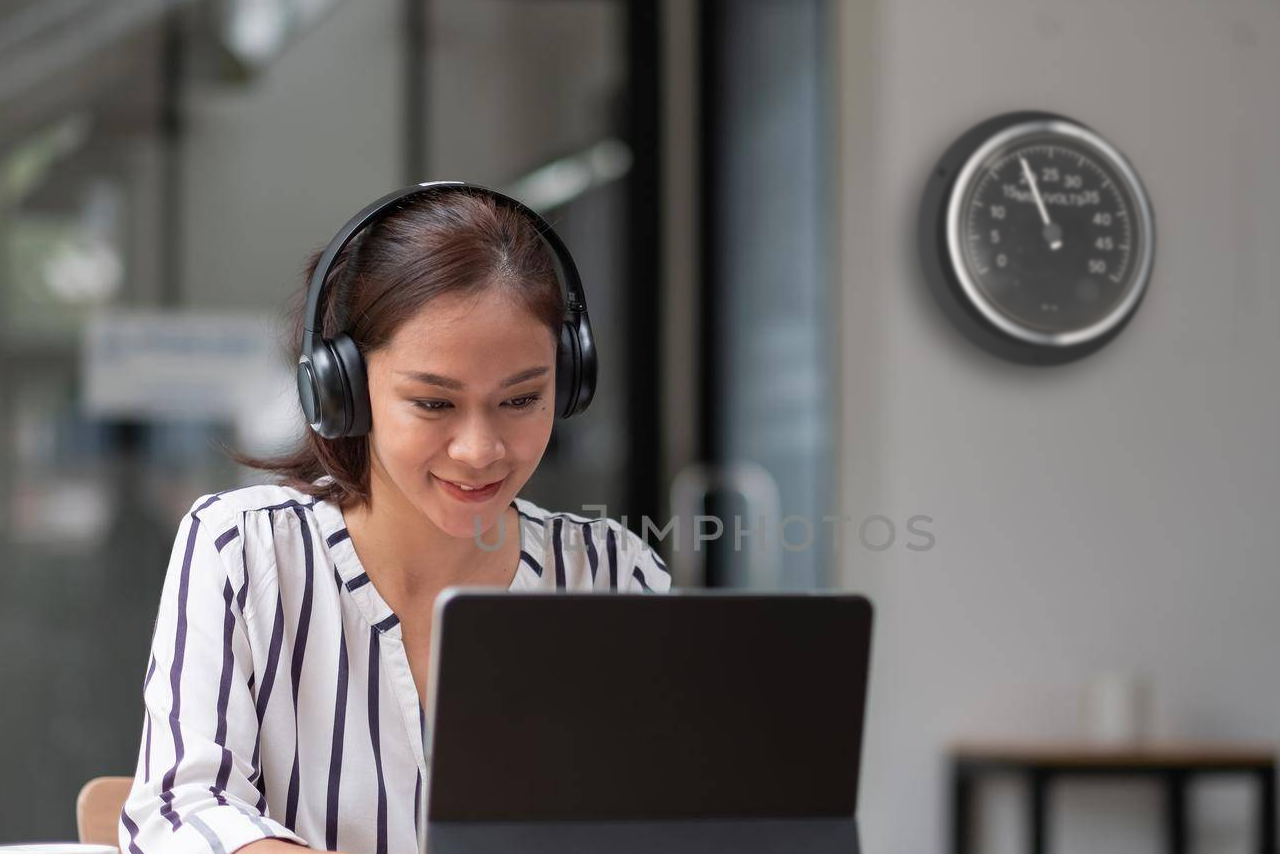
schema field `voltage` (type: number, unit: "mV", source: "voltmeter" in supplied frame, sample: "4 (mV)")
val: 20 (mV)
